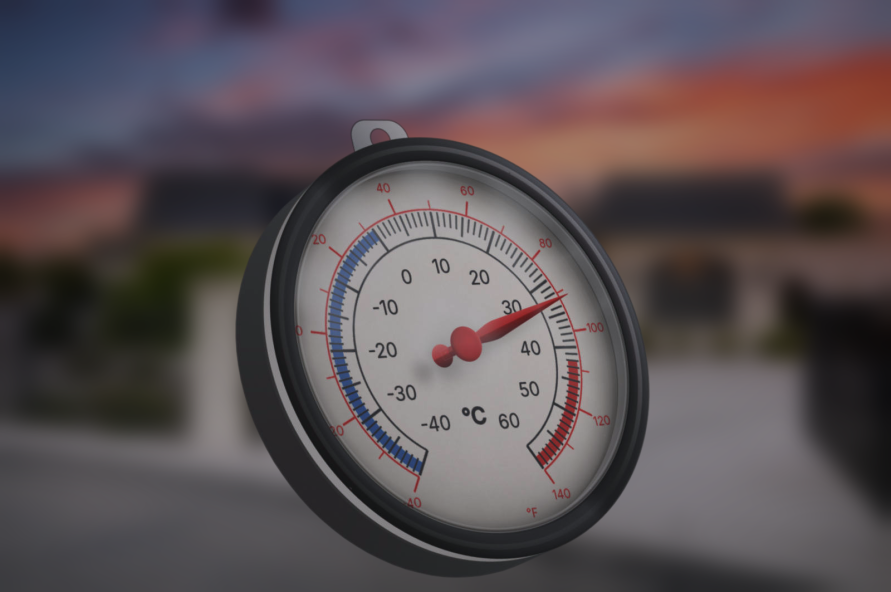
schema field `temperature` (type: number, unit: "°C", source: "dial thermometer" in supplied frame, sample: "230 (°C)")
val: 33 (°C)
